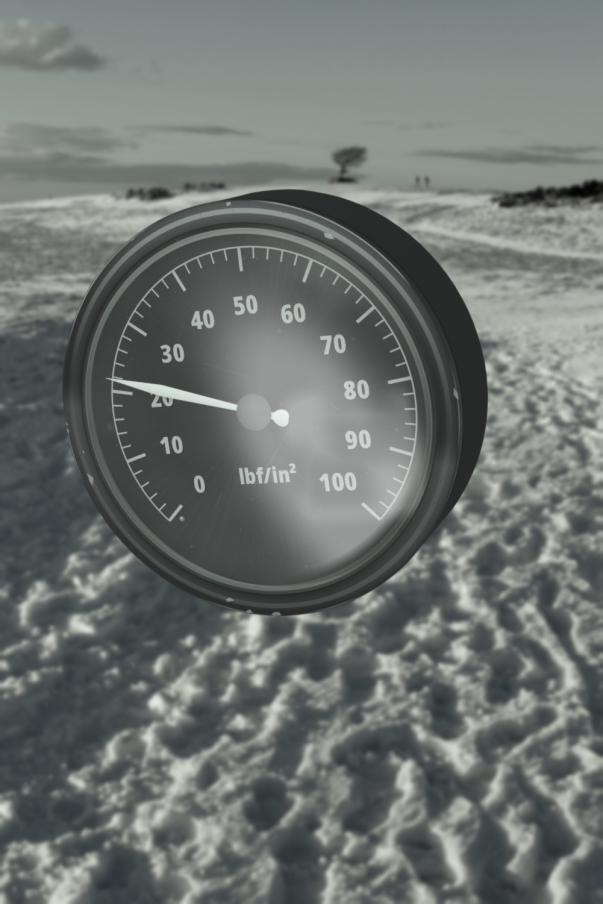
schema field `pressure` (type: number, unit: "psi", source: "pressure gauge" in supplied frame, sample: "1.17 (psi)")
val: 22 (psi)
